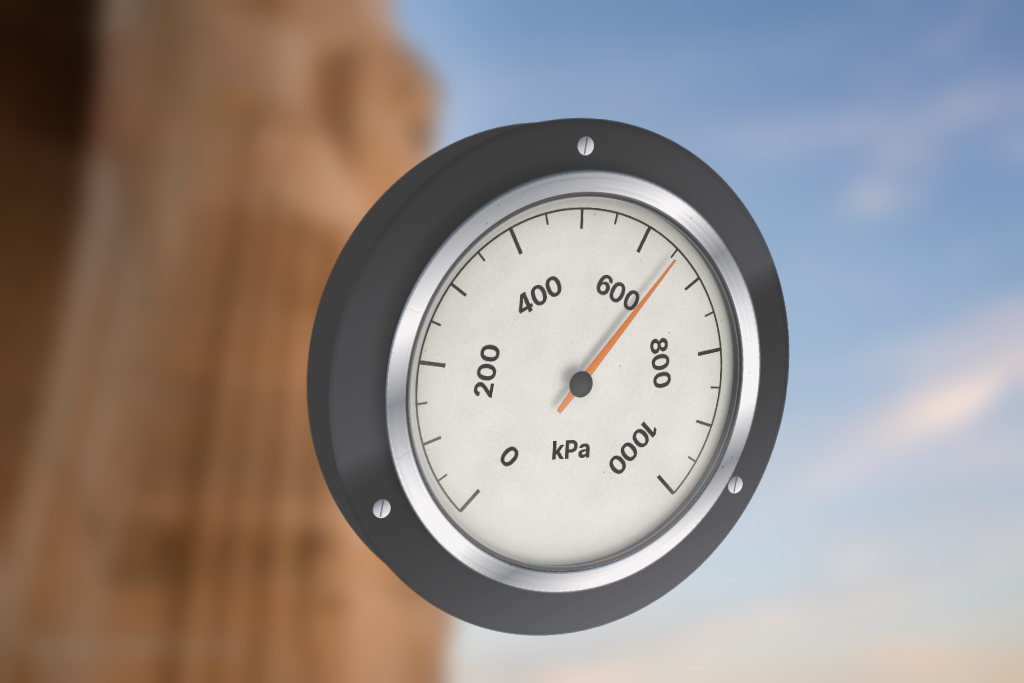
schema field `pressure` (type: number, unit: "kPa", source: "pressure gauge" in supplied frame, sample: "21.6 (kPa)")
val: 650 (kPa)
